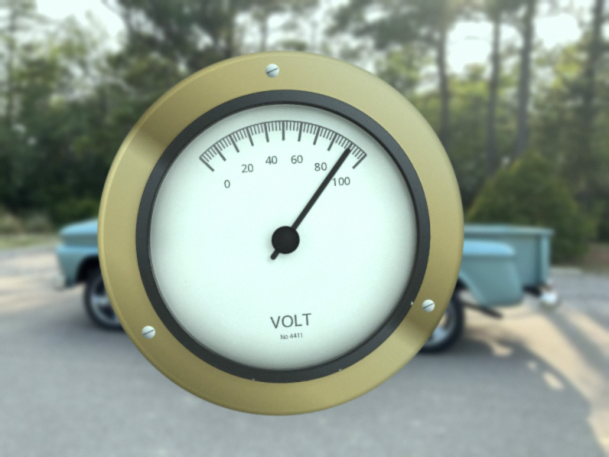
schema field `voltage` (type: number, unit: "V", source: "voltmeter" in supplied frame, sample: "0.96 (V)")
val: 90 (V)
